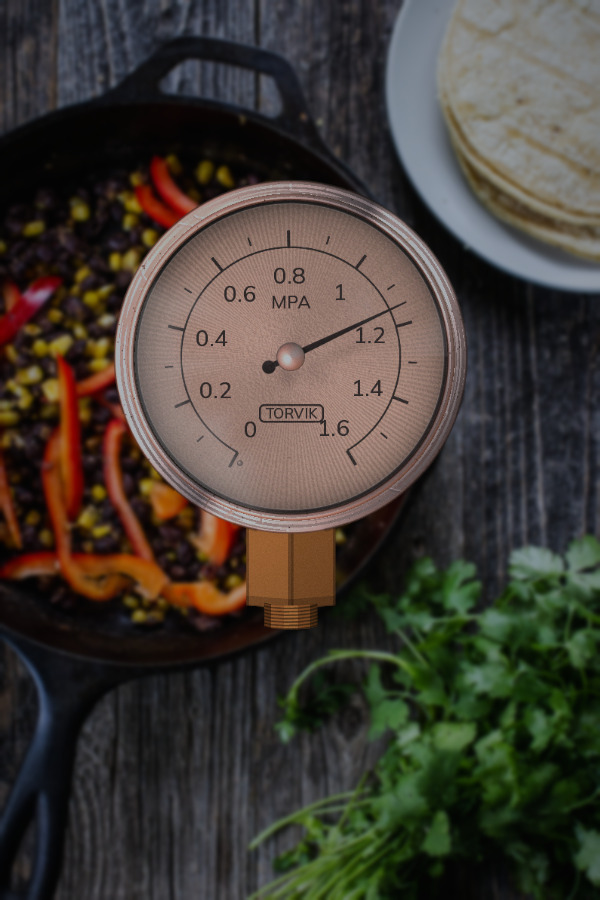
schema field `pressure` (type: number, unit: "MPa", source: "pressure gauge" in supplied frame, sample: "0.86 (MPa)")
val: 1.15 (MPa)
